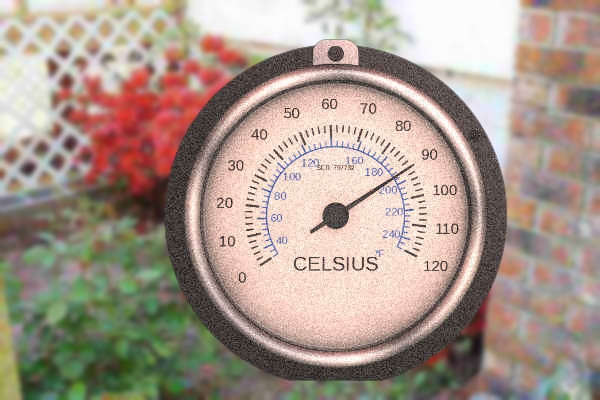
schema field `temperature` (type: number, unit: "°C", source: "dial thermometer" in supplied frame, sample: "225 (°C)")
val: 90 (°C)
